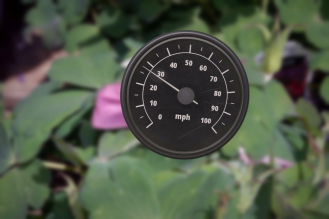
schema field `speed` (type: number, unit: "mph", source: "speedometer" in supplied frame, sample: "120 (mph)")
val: 27.5 (mph)
